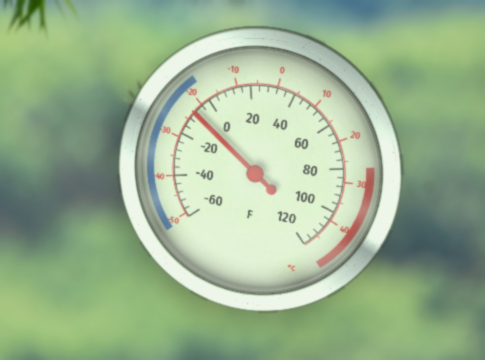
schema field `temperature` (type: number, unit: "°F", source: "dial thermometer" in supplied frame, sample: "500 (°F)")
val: -8 (°F)
